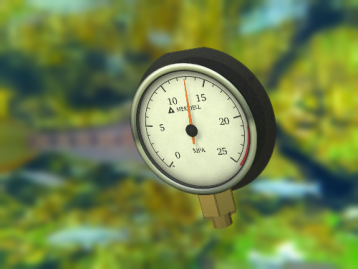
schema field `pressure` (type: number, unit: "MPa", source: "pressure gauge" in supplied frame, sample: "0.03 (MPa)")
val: 13 (MPa)
